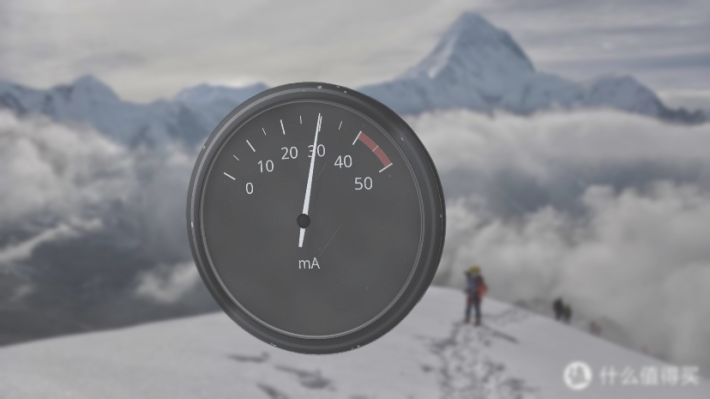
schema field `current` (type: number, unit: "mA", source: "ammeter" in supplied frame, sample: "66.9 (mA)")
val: 30 (mA)
